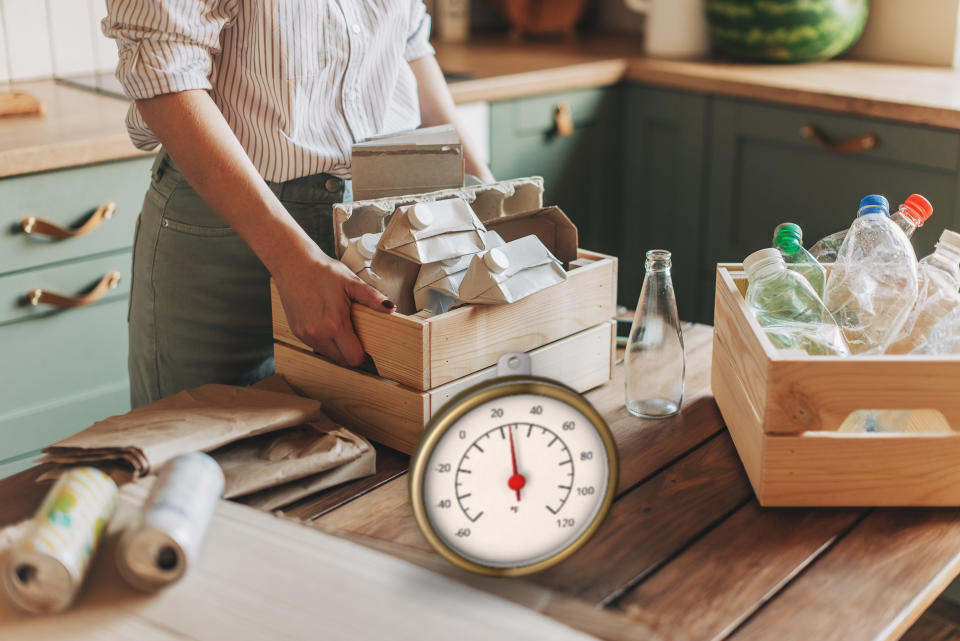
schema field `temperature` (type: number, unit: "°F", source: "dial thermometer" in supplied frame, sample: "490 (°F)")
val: 25 (°F)
